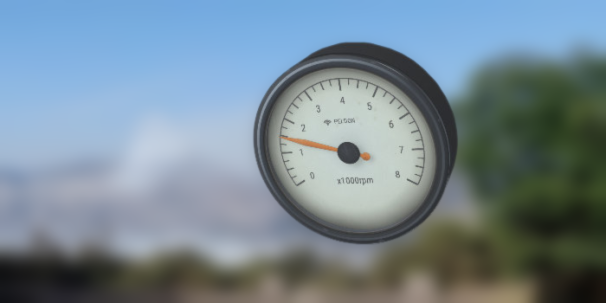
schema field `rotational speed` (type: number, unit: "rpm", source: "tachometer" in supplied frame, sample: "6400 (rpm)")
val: 1500 (rpm)
